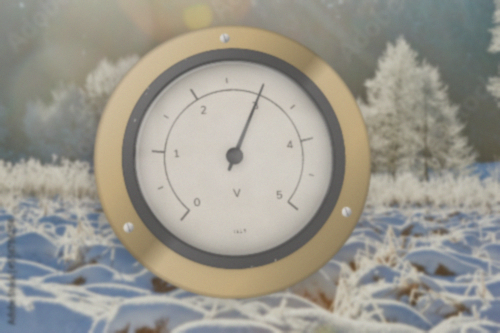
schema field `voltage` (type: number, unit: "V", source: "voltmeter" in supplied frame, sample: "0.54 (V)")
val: 3 (V)
